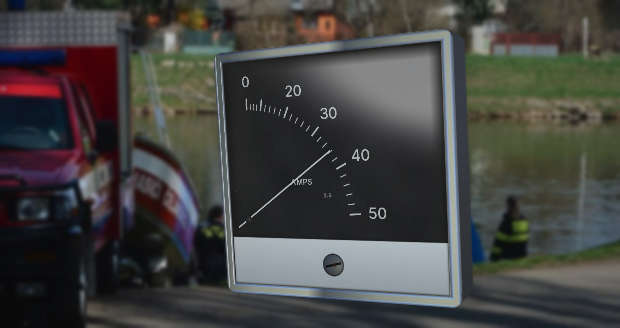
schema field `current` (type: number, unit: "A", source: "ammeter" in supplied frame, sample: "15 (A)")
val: 36 (A)
